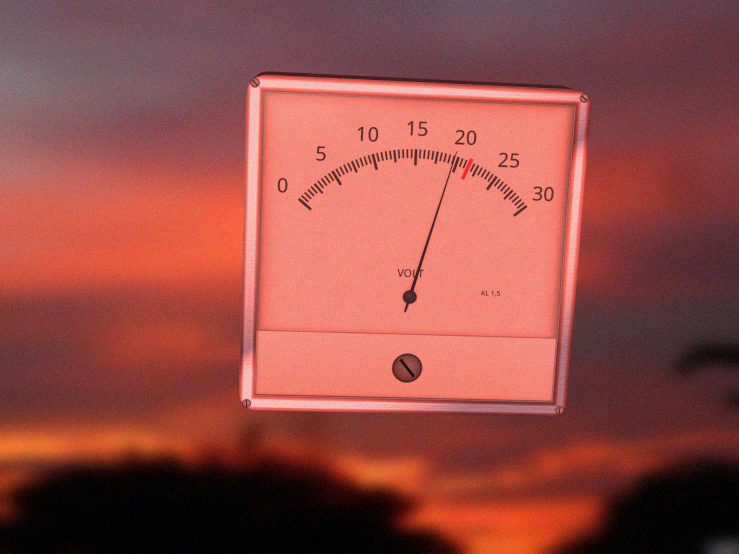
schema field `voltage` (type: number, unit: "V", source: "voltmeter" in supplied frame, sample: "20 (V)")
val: 19.5 (V)
